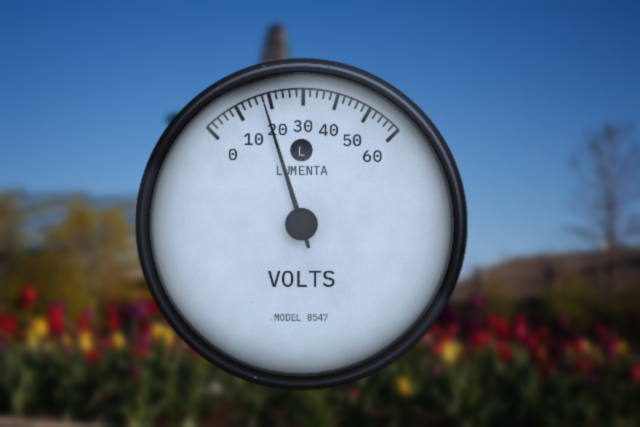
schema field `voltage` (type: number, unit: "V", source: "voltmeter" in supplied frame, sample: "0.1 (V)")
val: 18 (V)
